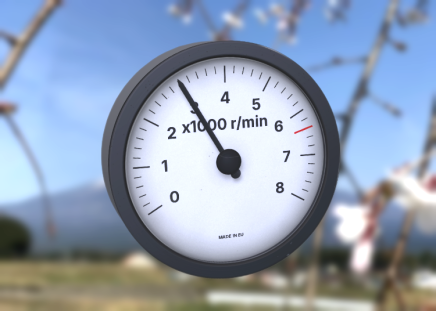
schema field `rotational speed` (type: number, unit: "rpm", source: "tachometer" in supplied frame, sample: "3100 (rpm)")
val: 3000 (rpm)
